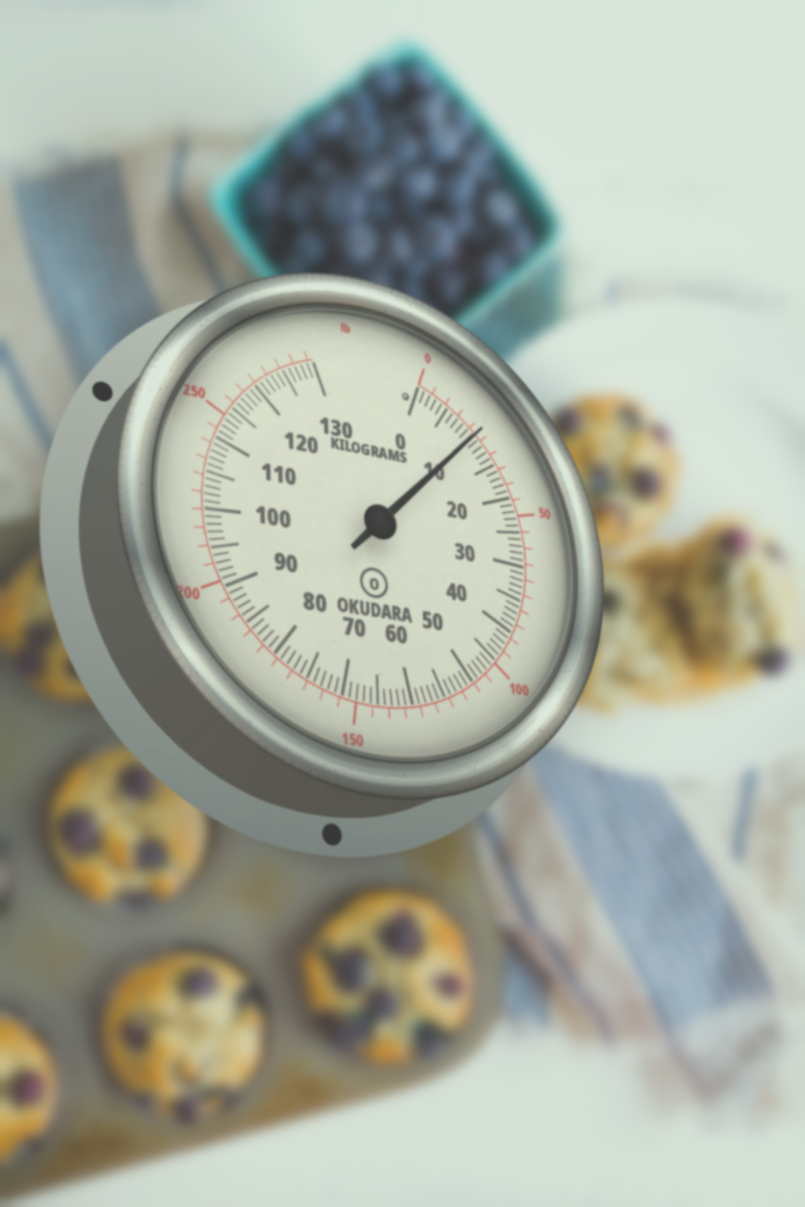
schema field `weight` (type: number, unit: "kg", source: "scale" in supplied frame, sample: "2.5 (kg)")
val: 10 (kg)
